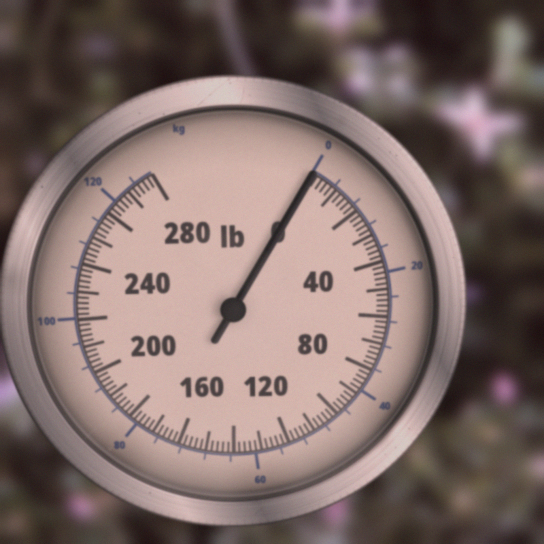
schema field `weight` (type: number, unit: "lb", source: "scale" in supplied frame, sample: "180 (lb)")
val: 0 (lb)
